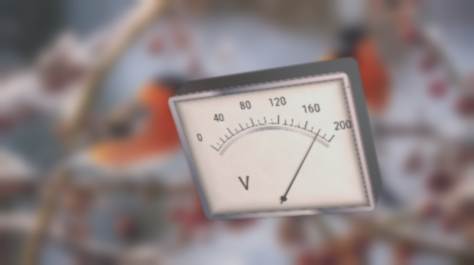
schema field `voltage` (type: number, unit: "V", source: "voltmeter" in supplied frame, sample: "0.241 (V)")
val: 180 (V)
